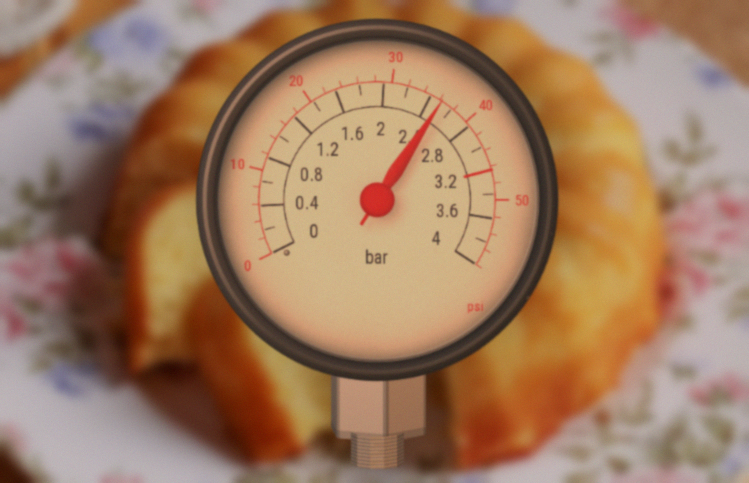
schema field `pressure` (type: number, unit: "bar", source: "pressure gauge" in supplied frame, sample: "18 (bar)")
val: 2.5 (bar)
